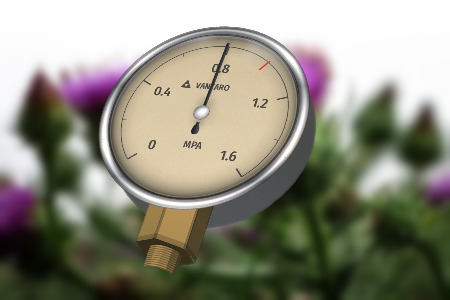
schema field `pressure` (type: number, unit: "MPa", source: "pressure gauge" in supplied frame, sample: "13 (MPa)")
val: 0.8 (MPa)
